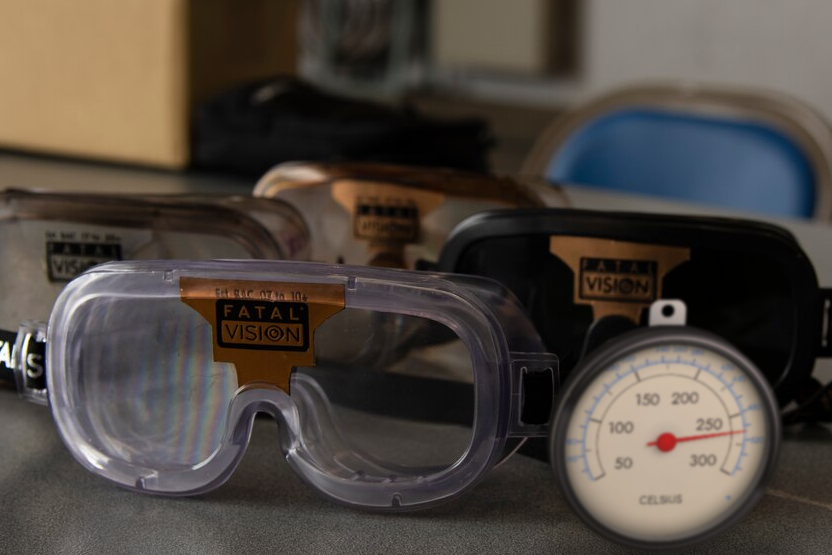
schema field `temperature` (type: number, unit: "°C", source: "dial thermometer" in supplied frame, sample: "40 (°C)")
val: 262.5 (°C)
